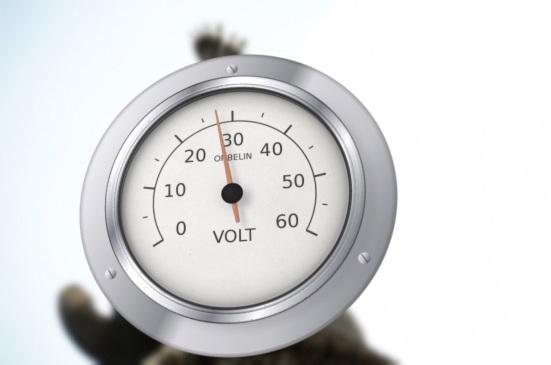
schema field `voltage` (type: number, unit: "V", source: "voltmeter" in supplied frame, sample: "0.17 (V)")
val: 27.5 (V)
